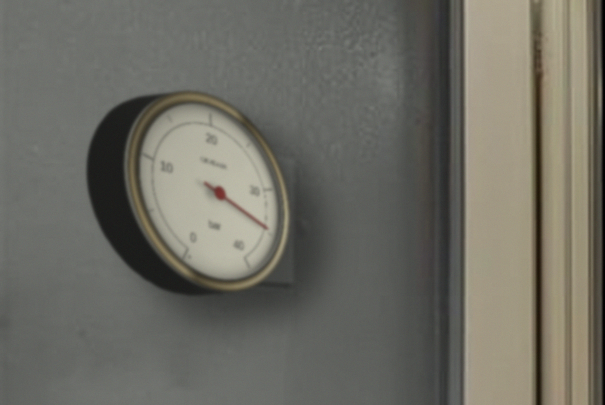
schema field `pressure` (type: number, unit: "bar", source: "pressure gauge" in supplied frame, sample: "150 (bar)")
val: 35 (bar)
